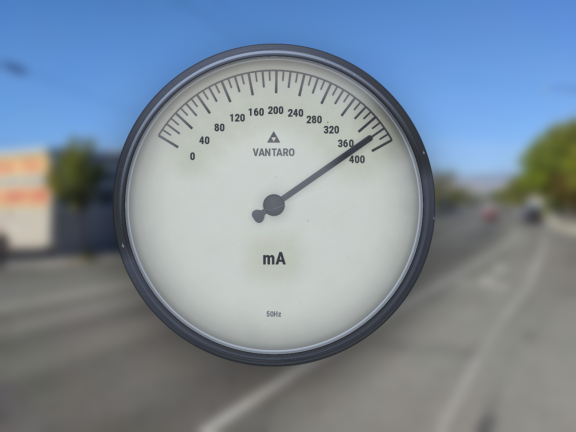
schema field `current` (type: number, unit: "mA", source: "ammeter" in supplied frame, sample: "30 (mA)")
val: 380 (mA)
